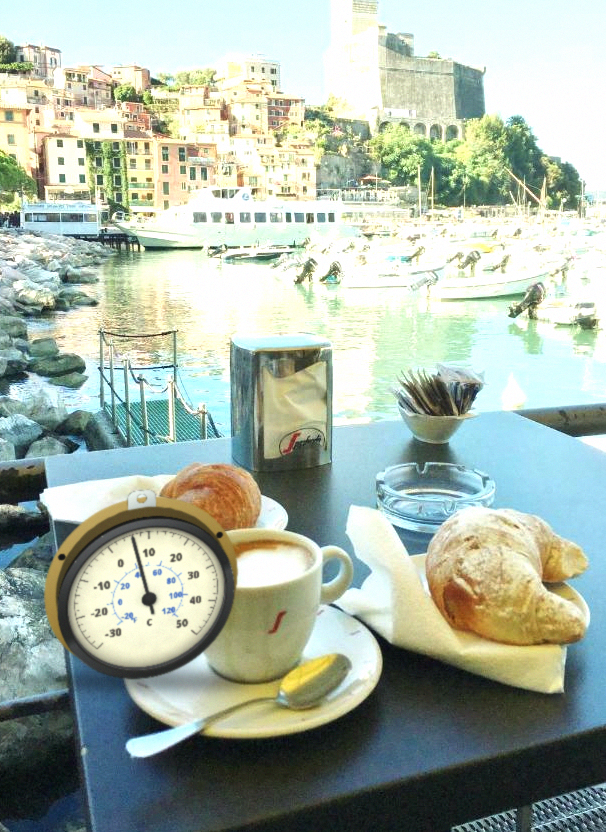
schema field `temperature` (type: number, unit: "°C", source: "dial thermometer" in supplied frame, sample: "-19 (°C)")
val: 6 (°C)
